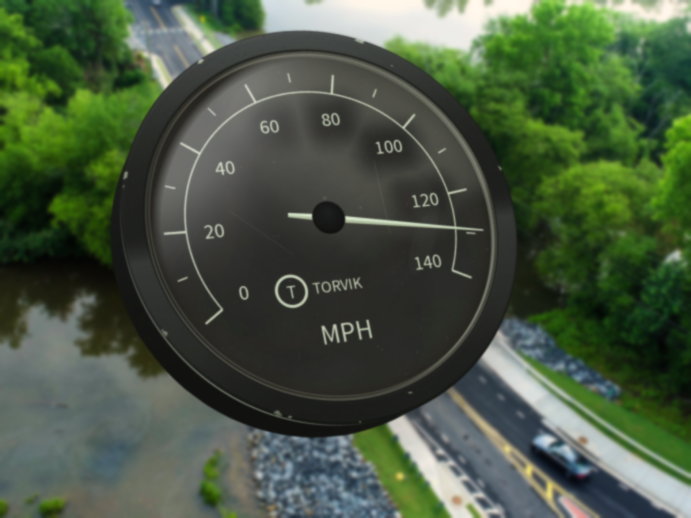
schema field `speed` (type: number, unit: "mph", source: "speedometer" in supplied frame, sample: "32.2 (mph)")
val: 130 (mph)
